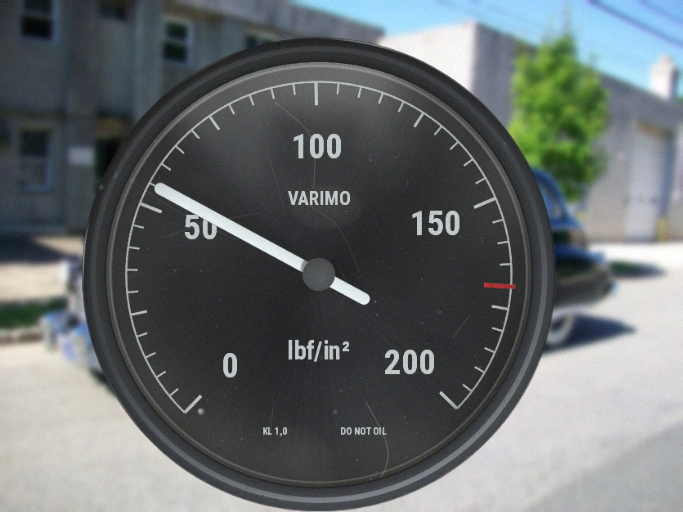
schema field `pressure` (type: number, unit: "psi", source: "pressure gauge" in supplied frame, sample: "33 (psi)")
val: 55 (psi)
